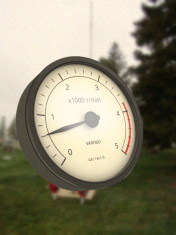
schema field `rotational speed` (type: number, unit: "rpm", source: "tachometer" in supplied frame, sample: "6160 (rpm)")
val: 600 (rpm)
